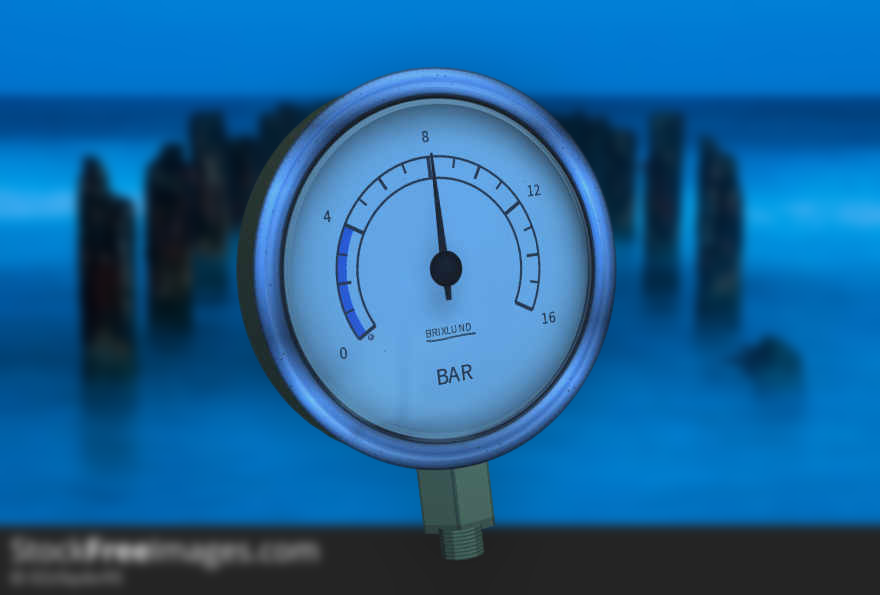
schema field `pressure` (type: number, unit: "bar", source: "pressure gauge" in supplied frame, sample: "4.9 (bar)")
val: 8 (bar)
